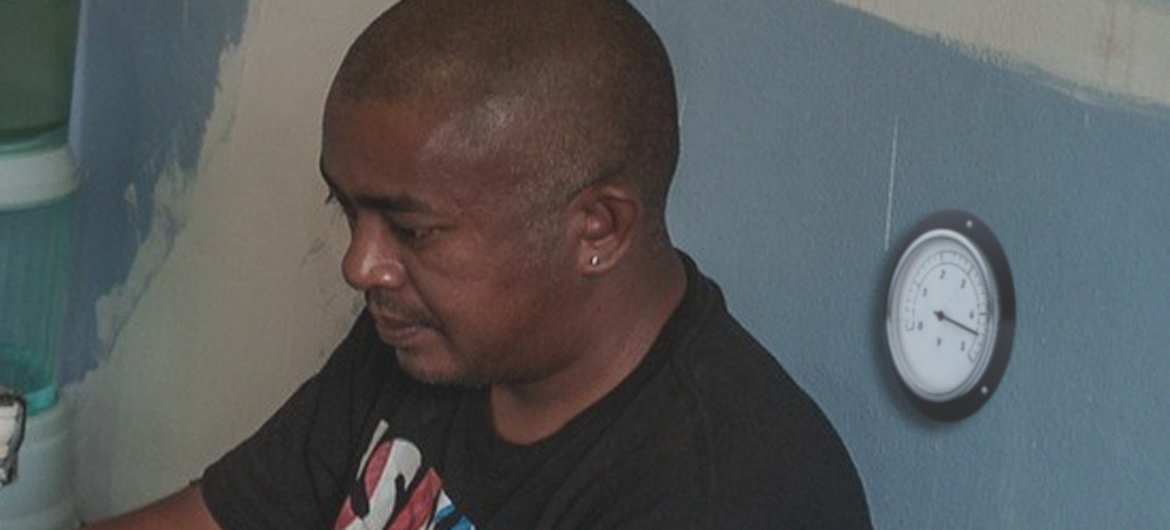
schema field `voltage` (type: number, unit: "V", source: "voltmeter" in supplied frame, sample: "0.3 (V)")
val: 4.4 (V)
